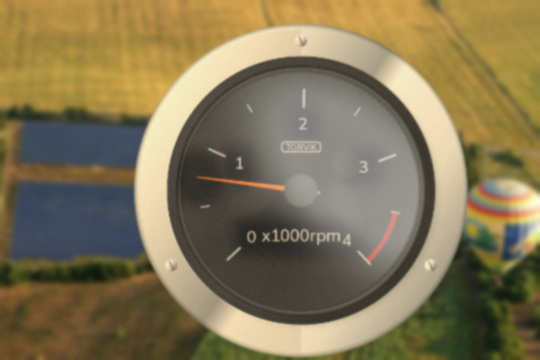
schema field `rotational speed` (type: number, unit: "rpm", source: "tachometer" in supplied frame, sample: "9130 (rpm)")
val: 750 (rpm)
